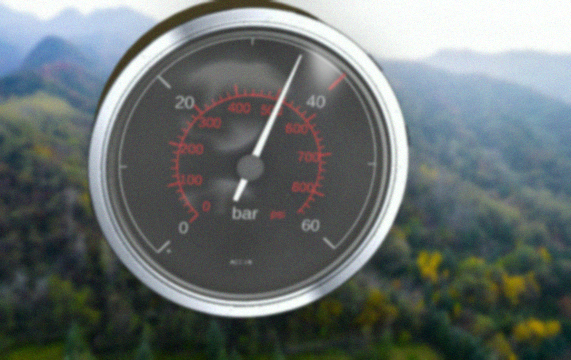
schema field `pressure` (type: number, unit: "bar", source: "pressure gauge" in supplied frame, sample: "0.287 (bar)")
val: 35 (bar)
